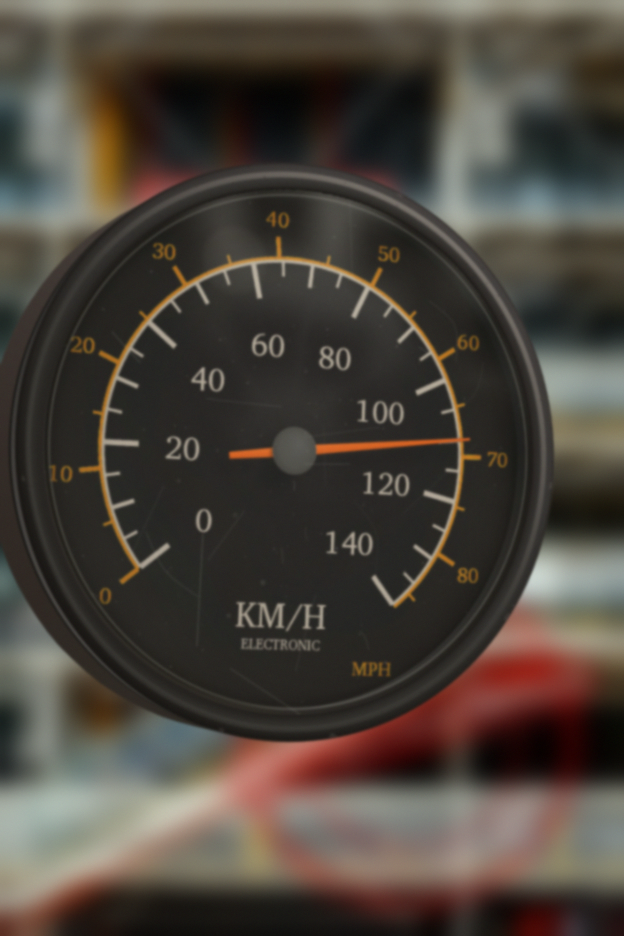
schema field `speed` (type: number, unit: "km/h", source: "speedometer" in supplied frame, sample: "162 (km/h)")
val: 110 (km/h)
